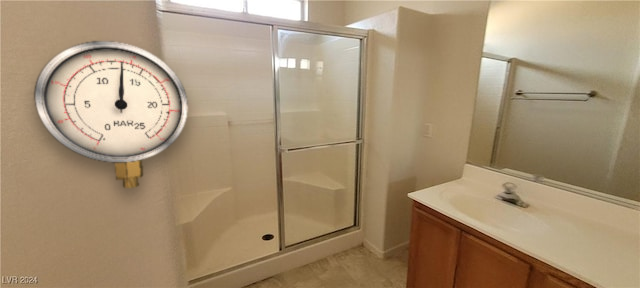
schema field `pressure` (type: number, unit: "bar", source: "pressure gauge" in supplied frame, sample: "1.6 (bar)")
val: 13 (bar)
